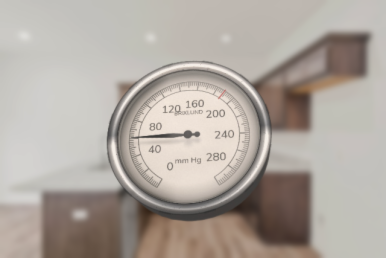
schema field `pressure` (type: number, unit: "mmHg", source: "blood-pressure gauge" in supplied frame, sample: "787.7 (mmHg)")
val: 60 (mmHg)
